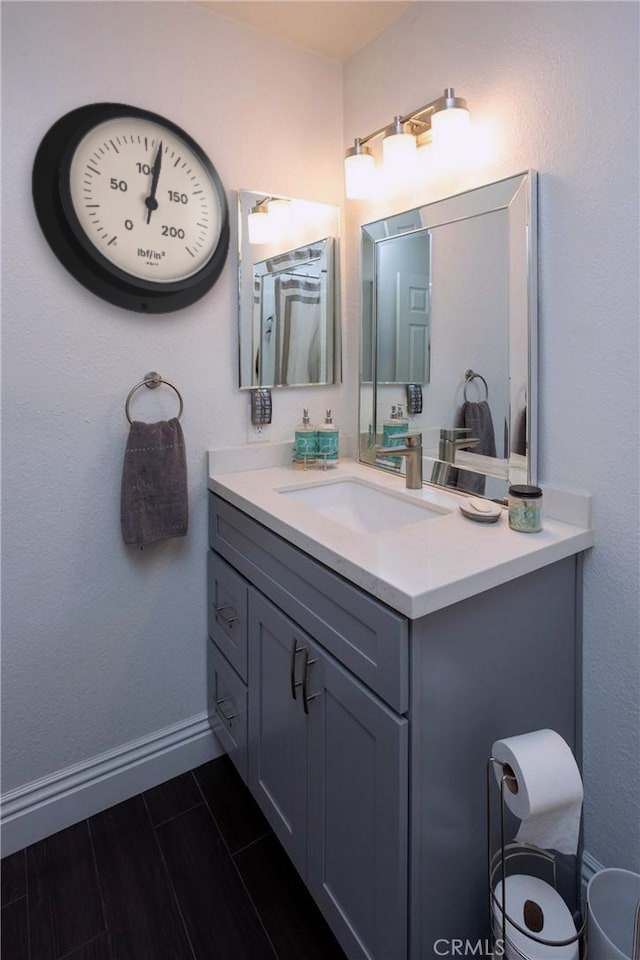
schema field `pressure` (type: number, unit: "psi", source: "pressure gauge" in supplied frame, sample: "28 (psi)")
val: 110 (psi)
